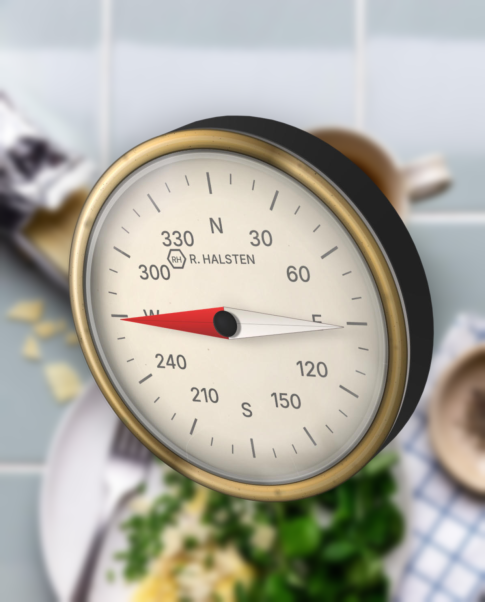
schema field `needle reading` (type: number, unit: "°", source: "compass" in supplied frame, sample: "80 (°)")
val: 270 (°)
